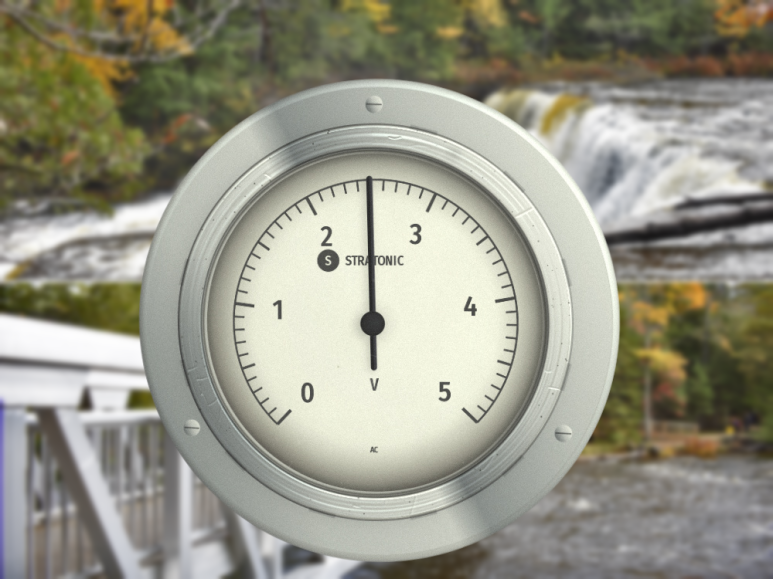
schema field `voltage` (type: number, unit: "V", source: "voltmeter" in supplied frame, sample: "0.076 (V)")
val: 2.5 (V)
